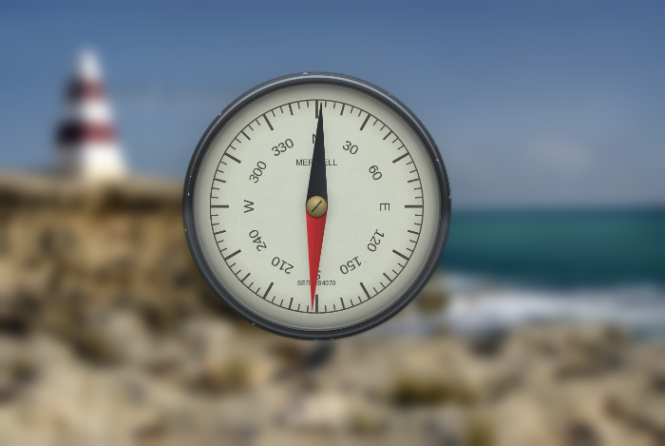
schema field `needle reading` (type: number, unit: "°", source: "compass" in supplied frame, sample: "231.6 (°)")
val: 182.5 (°)
